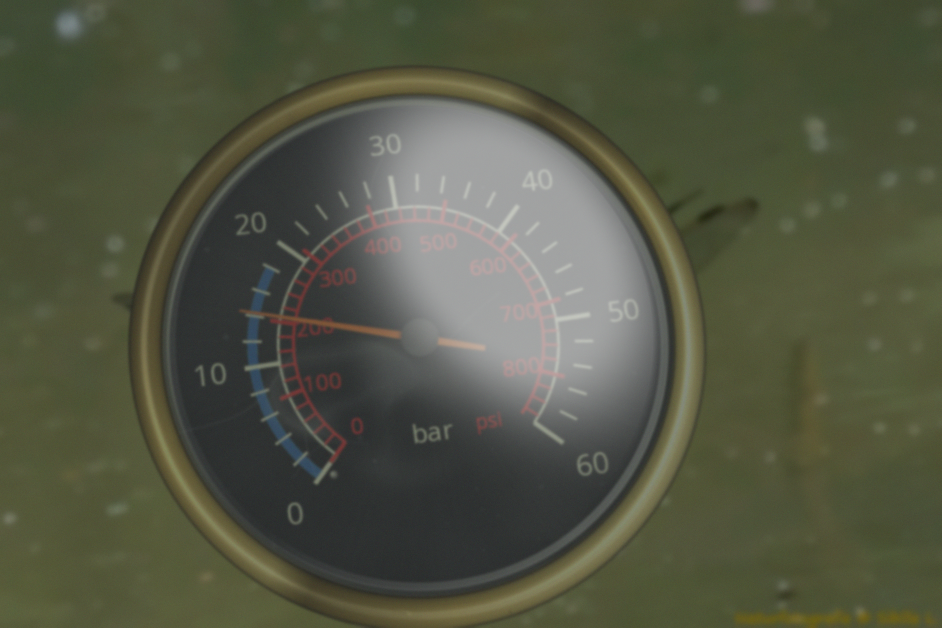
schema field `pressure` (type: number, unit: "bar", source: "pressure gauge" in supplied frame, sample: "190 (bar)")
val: 14 (bar)
